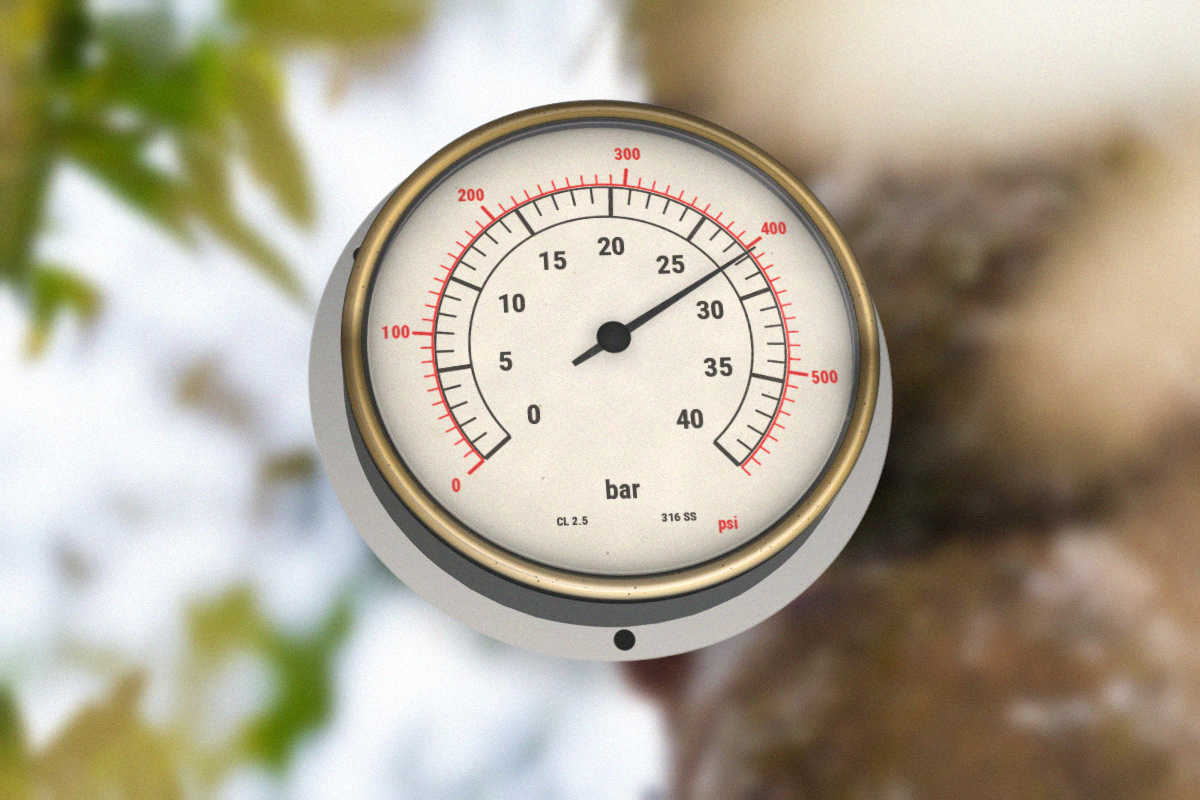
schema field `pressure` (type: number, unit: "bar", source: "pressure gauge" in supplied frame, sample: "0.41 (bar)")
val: 28 (bar)
